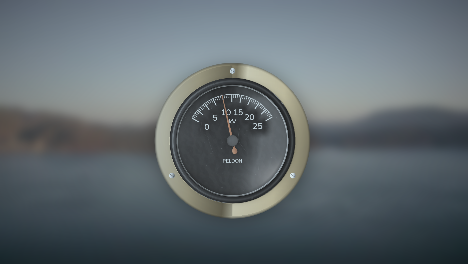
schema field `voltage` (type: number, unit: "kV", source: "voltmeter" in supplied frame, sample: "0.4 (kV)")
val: 10 (kV)
